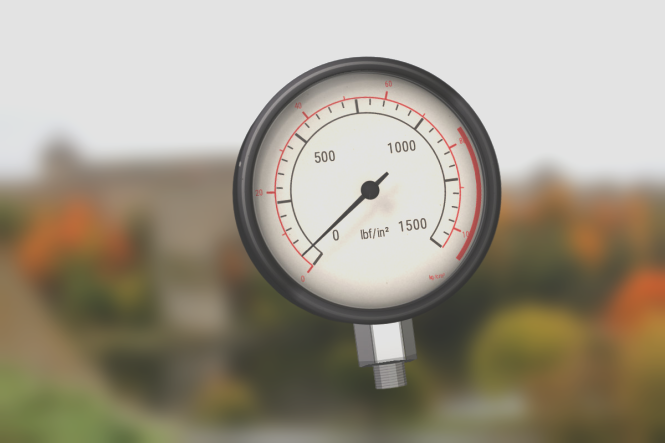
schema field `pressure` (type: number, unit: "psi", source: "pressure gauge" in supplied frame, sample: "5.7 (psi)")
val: 50 (psi)
